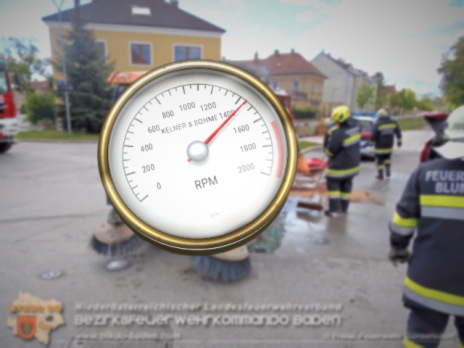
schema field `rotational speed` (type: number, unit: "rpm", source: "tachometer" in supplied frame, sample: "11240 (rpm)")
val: 1450 (rpm)
